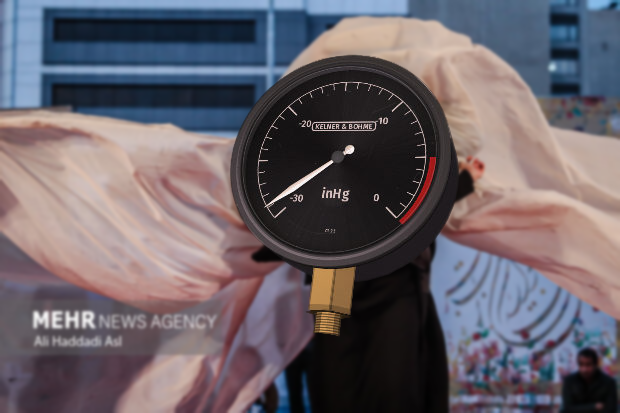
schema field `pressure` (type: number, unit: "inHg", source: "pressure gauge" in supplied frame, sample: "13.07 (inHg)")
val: -29 (inHg)
